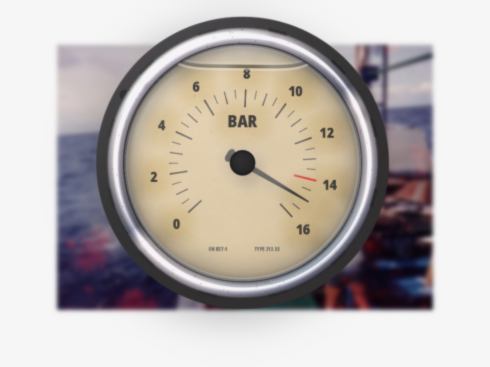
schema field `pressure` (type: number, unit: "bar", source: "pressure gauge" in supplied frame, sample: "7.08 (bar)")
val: 15 (bar)
